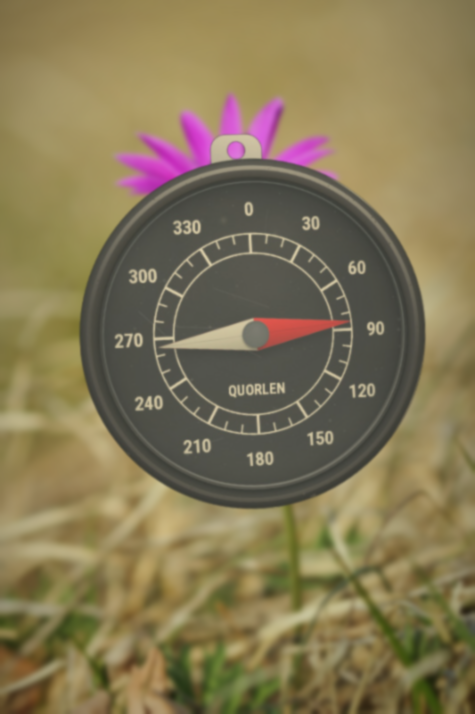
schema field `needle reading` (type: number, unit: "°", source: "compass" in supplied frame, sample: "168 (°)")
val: 85 (°)
